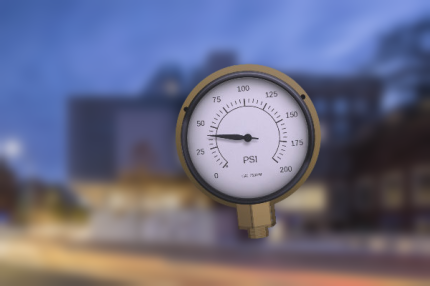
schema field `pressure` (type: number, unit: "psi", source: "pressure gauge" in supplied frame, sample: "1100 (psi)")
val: 40 (psi)
